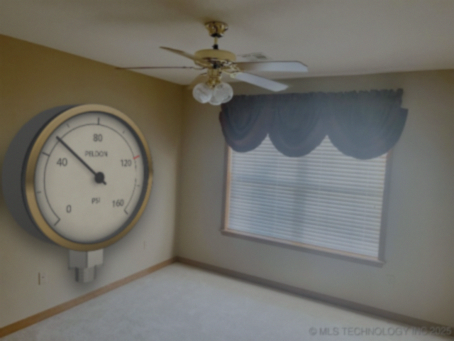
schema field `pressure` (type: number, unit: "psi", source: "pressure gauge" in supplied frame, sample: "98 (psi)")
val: 50 (psi)
